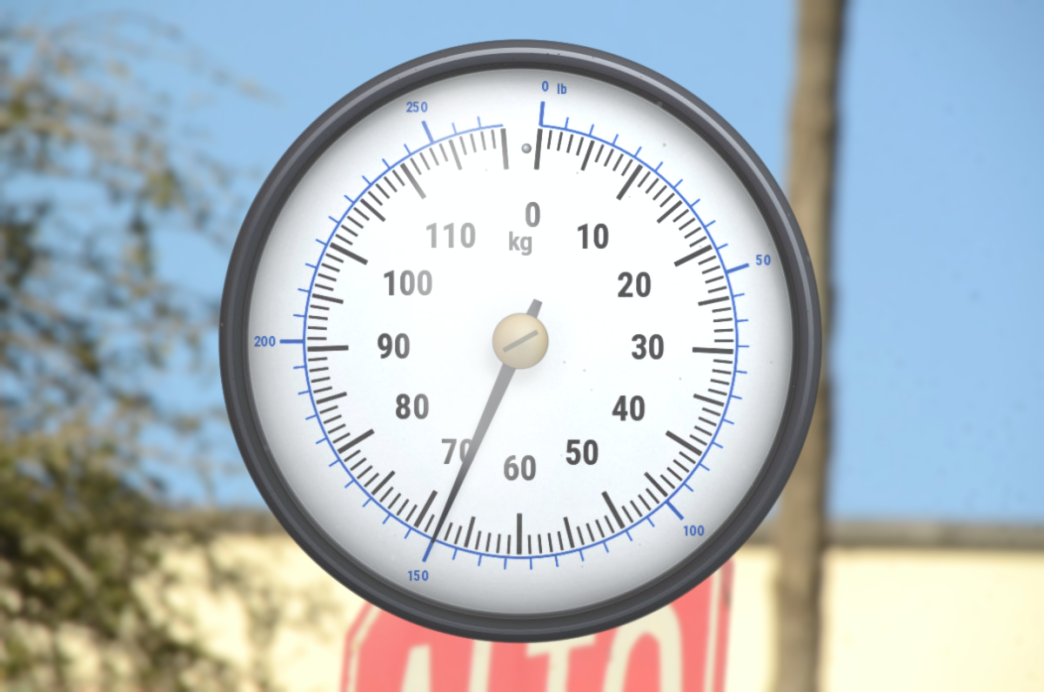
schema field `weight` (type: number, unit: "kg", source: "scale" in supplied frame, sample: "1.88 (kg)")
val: 68 (kg)
